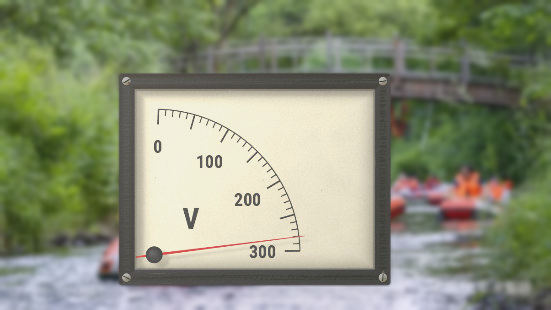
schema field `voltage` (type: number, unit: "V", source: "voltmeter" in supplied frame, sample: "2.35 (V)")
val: 280 (V)
